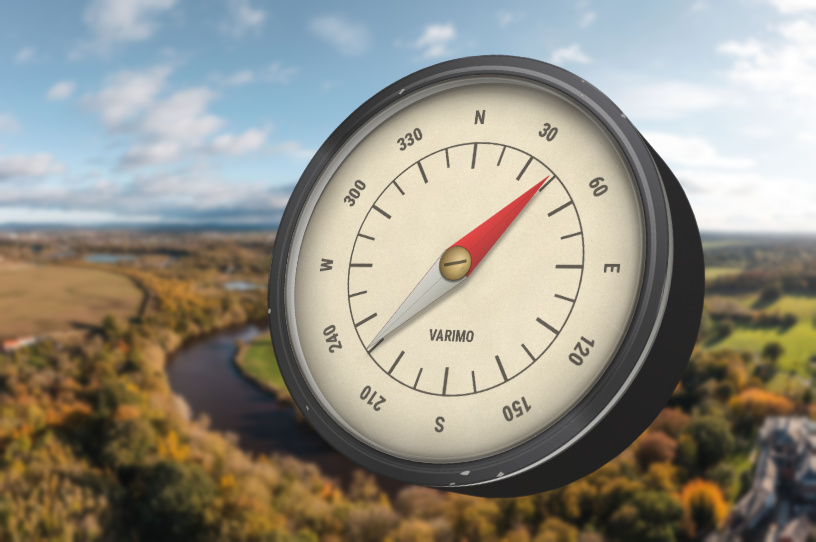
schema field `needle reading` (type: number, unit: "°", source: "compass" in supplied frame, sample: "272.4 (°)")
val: 45 (°)
